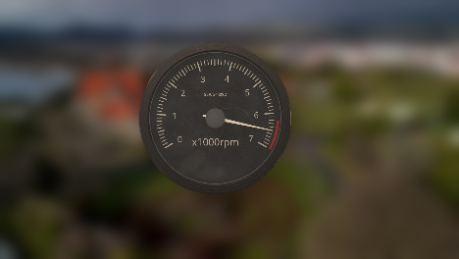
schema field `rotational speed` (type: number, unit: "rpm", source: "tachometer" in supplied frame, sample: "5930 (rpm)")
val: 6500 (rpm)
